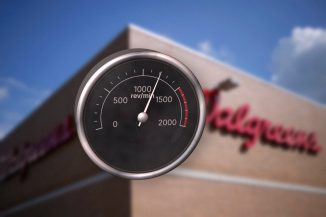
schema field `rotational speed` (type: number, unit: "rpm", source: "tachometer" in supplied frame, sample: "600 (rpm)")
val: 1200 (rpm)
